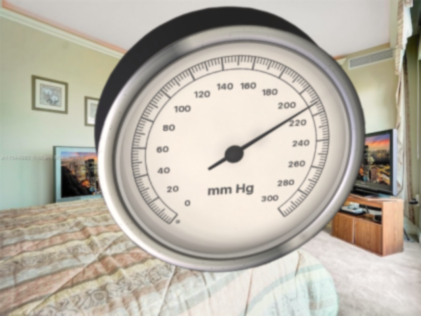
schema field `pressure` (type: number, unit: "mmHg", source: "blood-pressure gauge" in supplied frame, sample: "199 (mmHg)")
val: 210 (mmHg)
